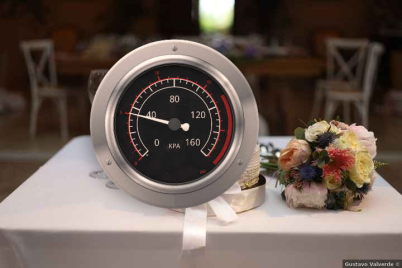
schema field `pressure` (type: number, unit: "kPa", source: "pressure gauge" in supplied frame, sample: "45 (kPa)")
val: 35 (kPa)
